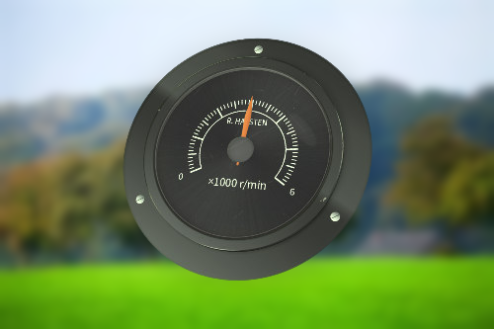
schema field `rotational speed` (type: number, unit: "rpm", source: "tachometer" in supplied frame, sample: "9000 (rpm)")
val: 3000 (rpm)
